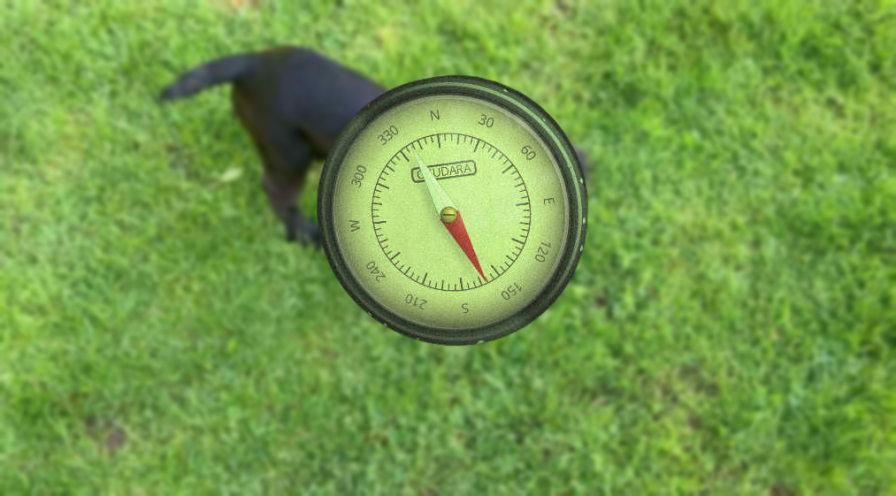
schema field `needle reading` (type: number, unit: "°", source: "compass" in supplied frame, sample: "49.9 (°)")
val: 160 (°)
